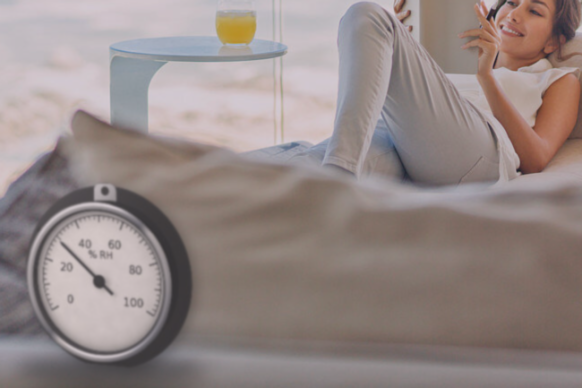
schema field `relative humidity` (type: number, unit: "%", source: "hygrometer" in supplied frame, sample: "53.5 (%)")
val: 30 (%)
